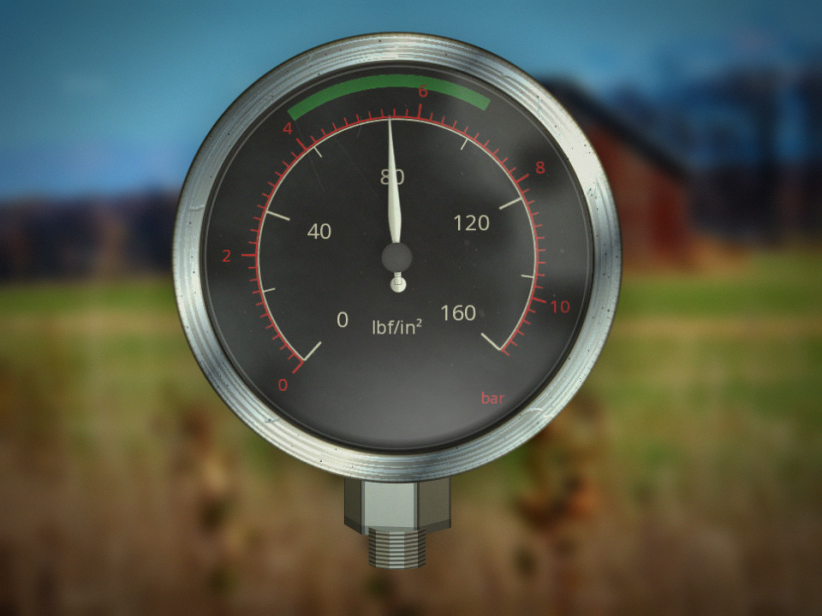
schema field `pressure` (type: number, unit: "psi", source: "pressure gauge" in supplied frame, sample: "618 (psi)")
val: 80 (psi)
